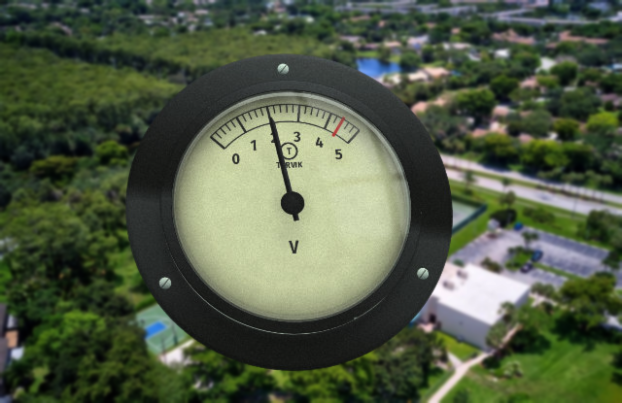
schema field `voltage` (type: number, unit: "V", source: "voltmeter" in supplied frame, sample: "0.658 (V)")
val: 2 (V)
